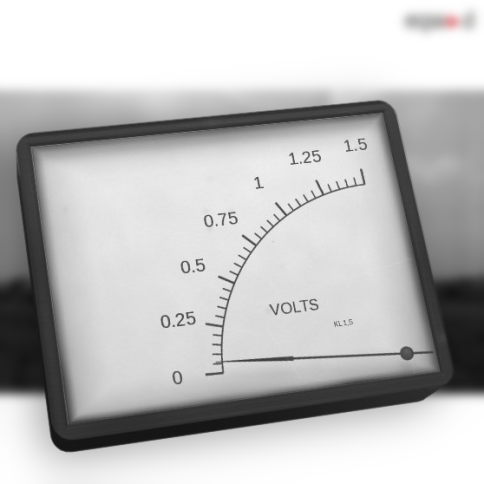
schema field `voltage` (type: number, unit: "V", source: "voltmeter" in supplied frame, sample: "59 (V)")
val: 0.05 (V)
